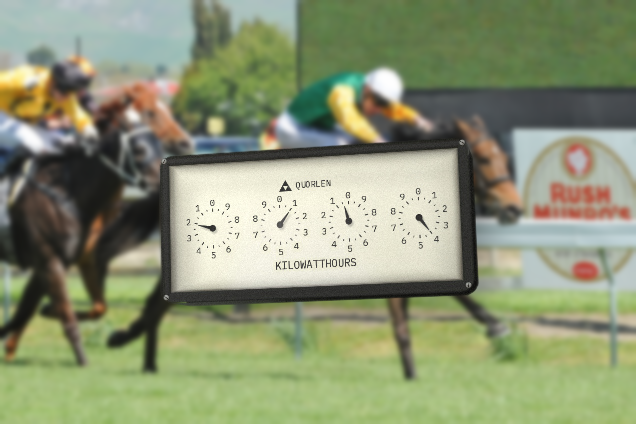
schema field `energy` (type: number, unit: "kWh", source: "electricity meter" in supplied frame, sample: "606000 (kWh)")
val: 2104 (kWh)
